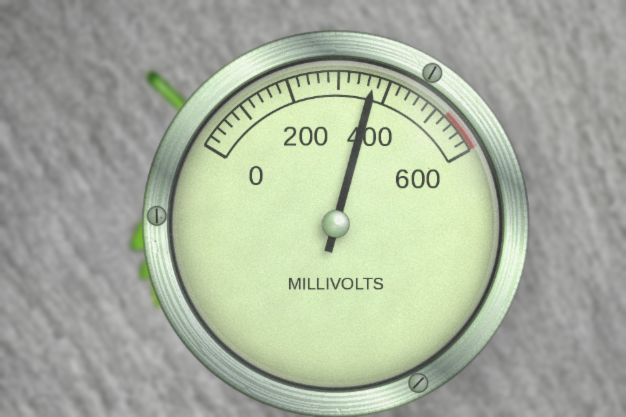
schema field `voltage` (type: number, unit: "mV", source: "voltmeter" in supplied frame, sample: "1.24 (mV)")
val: 370 (mV)
